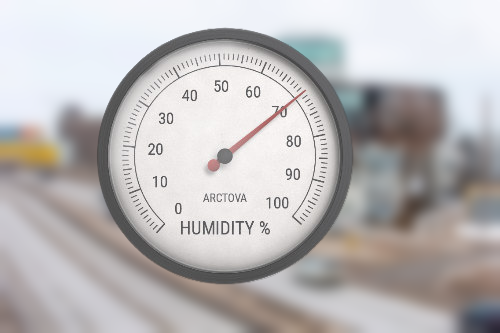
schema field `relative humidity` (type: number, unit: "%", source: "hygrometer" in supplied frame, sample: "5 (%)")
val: 70 (%)
